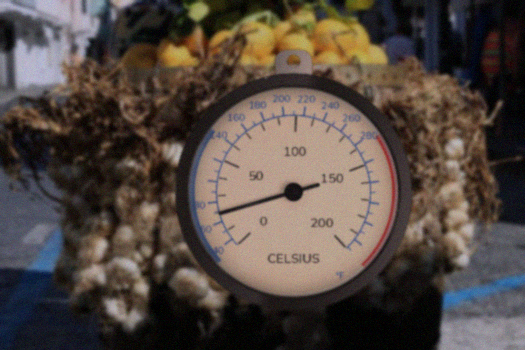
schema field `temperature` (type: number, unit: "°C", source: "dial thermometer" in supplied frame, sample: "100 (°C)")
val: 20 (°C)
